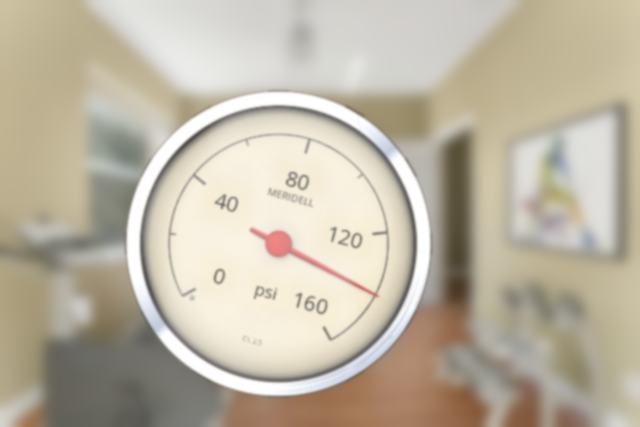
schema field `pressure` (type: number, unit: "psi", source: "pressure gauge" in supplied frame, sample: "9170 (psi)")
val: 140 (psi)
